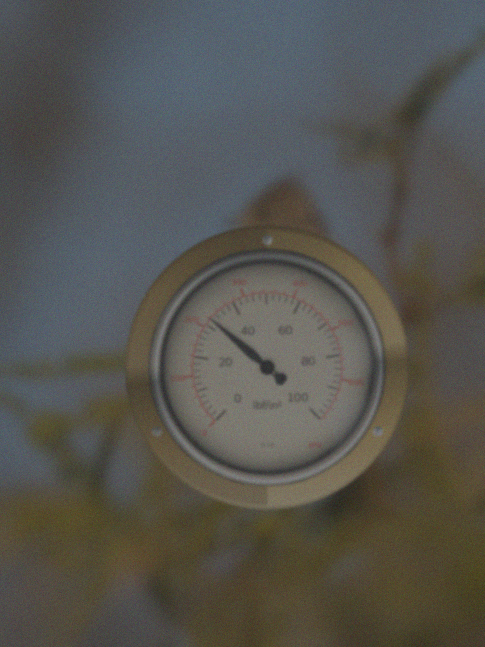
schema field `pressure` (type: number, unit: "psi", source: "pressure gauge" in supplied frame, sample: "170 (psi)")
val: 32 (psi)
